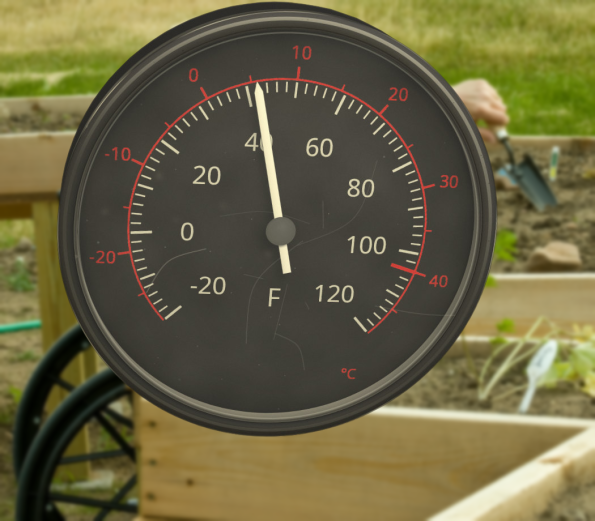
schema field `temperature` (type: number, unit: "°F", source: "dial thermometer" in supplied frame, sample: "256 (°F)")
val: 42 (°F)
